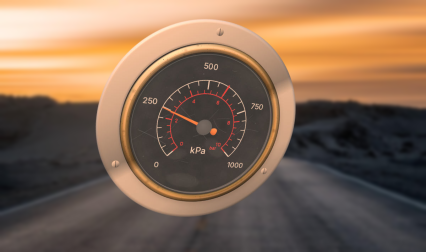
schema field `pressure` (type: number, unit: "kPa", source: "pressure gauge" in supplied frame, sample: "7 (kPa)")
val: 250 (kPa)
